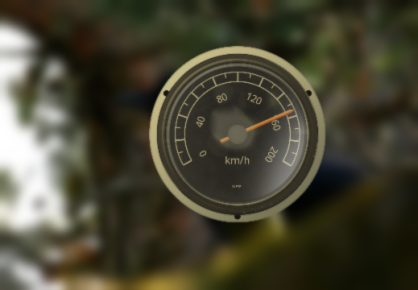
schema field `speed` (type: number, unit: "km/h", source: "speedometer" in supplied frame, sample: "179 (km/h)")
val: 155 (km/h)
